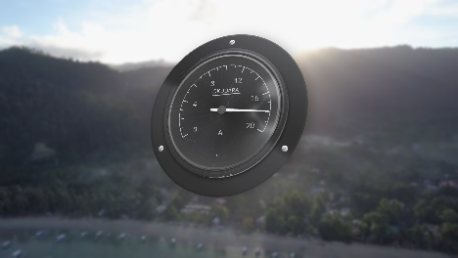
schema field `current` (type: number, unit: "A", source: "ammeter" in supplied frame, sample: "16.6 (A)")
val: 18 (A)
